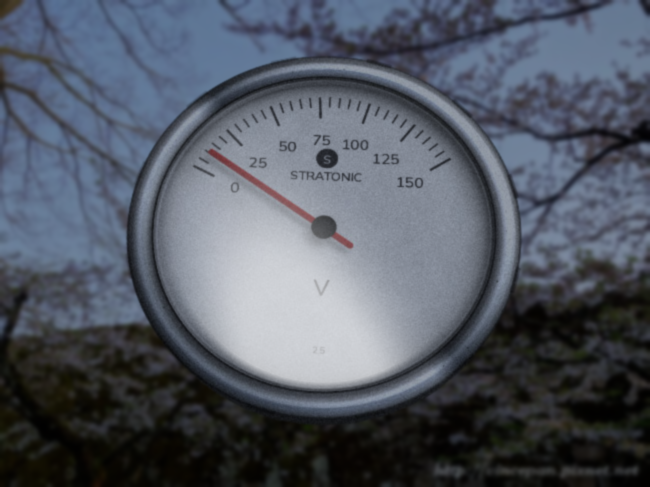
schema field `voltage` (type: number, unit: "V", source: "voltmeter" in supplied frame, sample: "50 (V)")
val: 10 (V)
